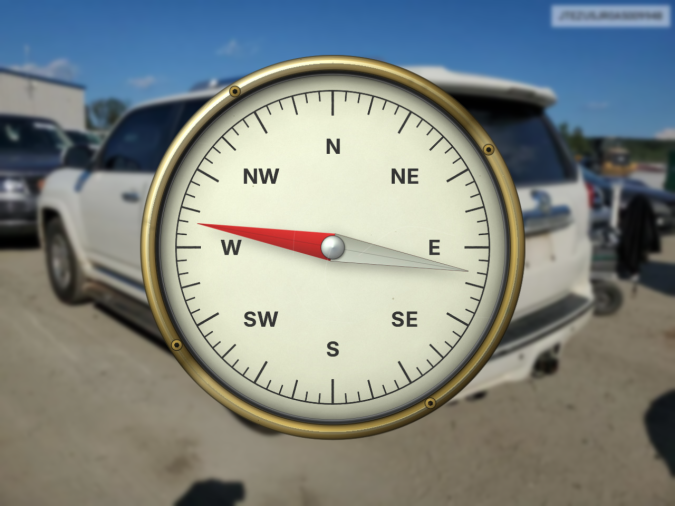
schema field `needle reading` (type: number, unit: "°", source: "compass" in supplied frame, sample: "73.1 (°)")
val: 280 (°)
